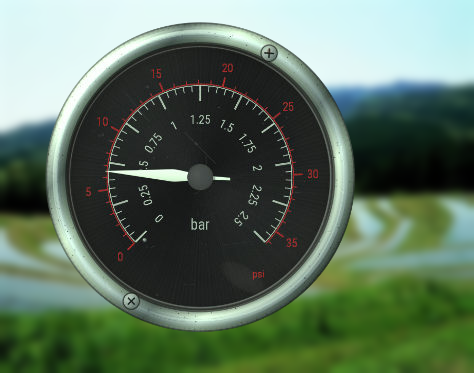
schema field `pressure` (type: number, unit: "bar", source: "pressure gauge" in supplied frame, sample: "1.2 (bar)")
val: 0.45 (bar)
